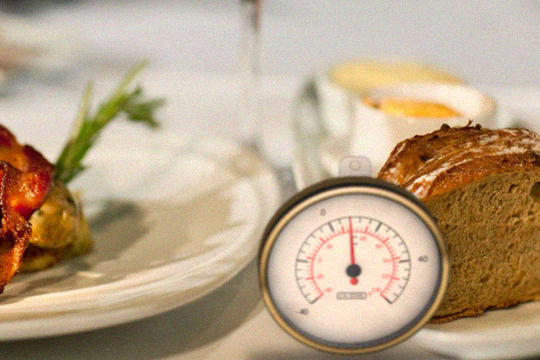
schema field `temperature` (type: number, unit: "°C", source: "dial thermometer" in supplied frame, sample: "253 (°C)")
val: 8 (°C)
